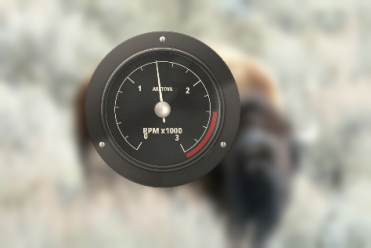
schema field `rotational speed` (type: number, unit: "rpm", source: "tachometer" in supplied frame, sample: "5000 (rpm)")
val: 1400 (rpm)
